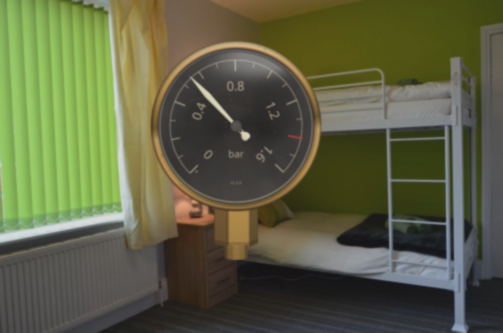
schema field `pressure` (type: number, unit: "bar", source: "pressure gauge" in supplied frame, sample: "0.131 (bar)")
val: 0.55 (bar)
